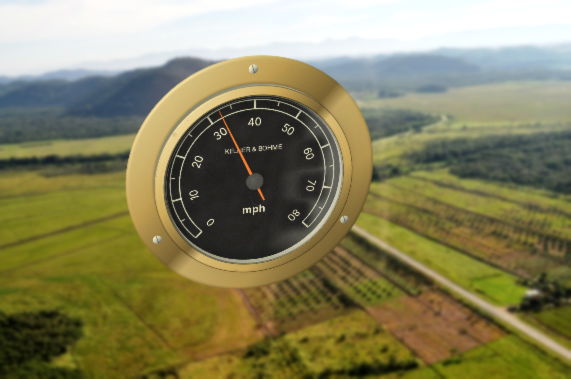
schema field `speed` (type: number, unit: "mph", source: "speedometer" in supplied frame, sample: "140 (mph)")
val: 32.5 (mph)
